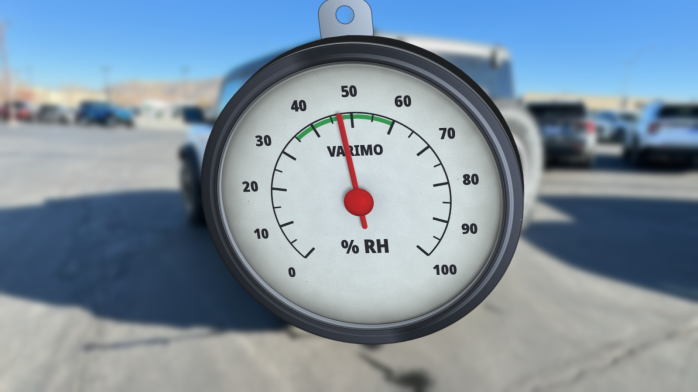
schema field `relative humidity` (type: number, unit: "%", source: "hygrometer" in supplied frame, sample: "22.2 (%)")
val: 47.5 (%)
